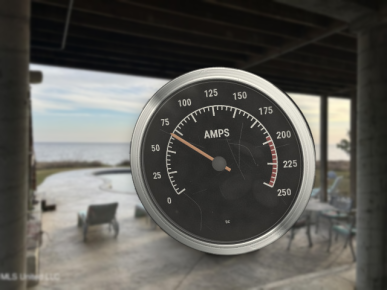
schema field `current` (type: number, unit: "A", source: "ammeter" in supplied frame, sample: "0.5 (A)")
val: 70 (A)
